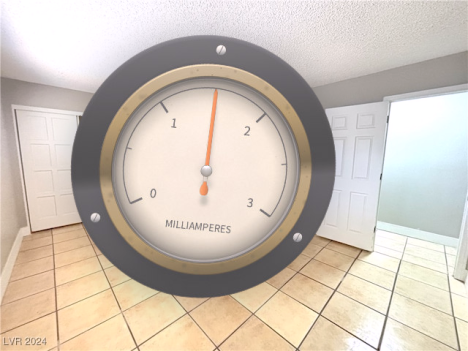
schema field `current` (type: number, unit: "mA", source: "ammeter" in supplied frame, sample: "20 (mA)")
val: 1.5 (mA)
